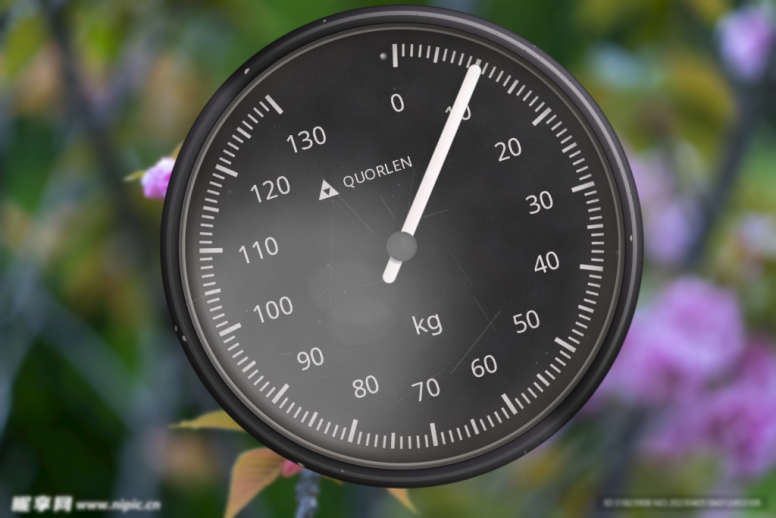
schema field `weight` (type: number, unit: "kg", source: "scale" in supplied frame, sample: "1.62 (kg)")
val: 10 (kg)
